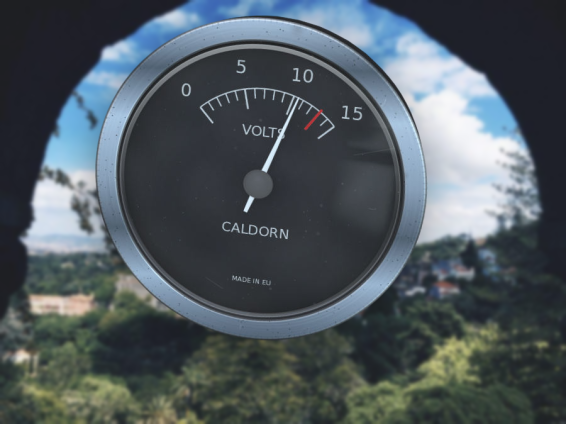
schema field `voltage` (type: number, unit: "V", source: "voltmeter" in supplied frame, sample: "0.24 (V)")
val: 10.5 (V)
